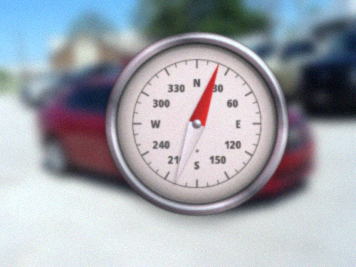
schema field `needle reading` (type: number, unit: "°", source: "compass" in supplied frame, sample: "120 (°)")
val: 20 (°)
